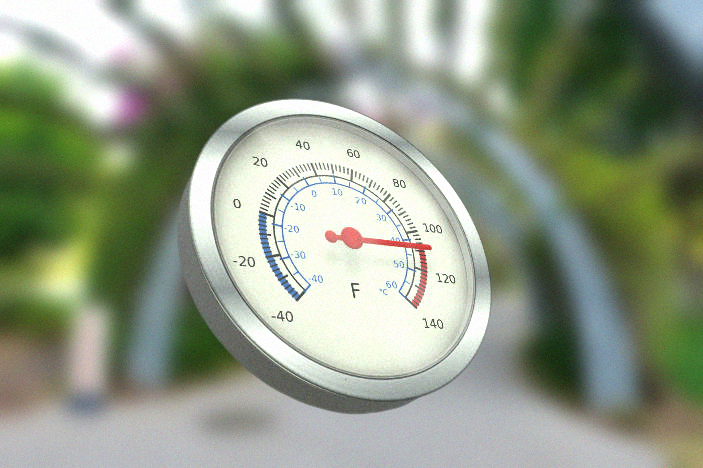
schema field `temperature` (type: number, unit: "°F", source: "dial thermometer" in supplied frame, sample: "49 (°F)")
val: 110 (°F)
